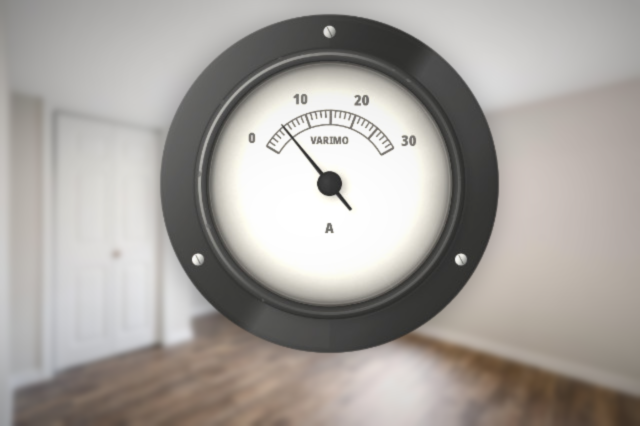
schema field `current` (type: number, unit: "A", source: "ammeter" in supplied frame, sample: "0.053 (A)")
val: 5 (A)
